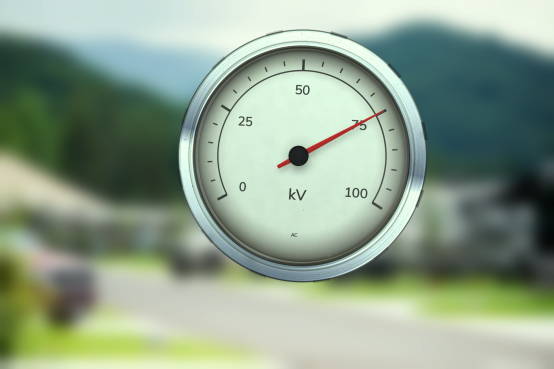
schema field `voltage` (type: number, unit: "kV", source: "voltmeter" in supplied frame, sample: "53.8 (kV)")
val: 75 (kV)
